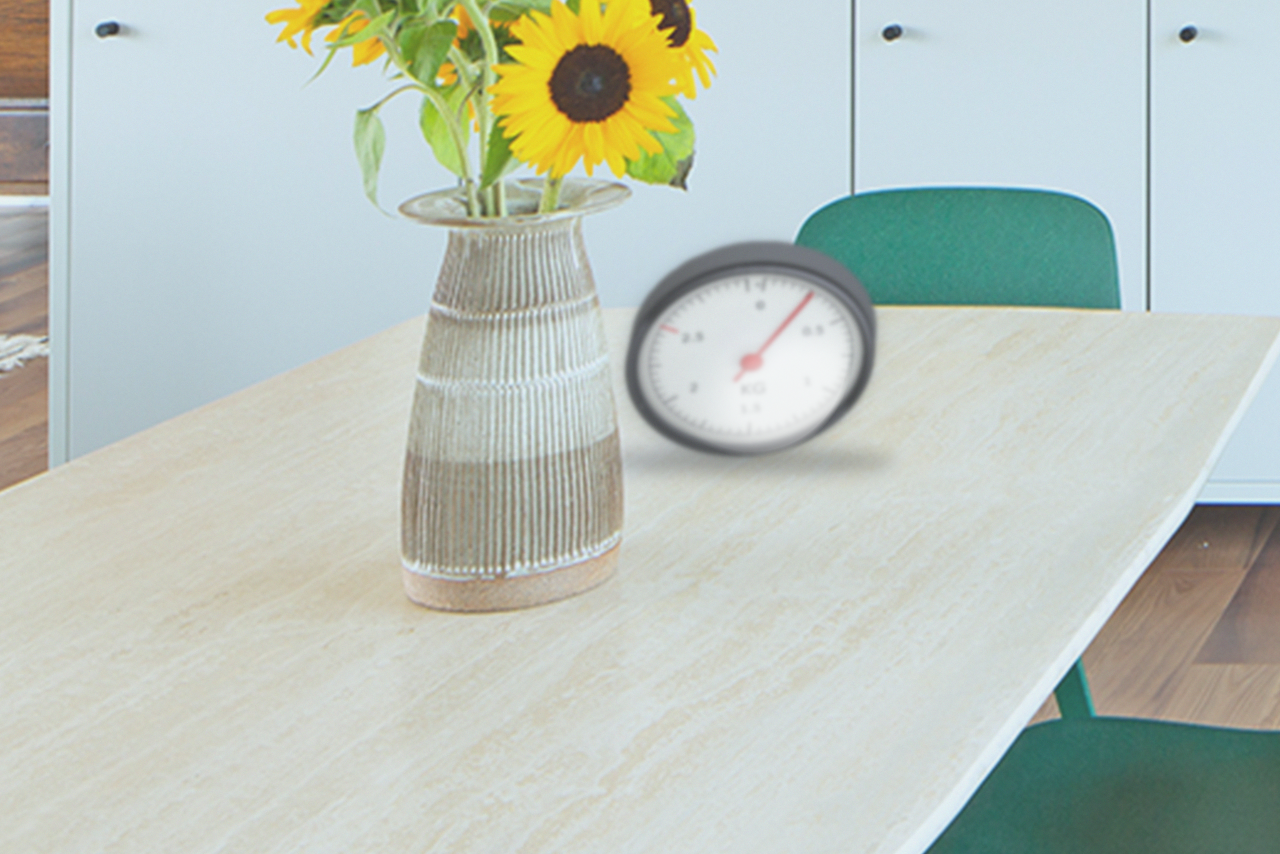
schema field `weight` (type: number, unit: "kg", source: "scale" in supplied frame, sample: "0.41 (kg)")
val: 0.25 (kg)
